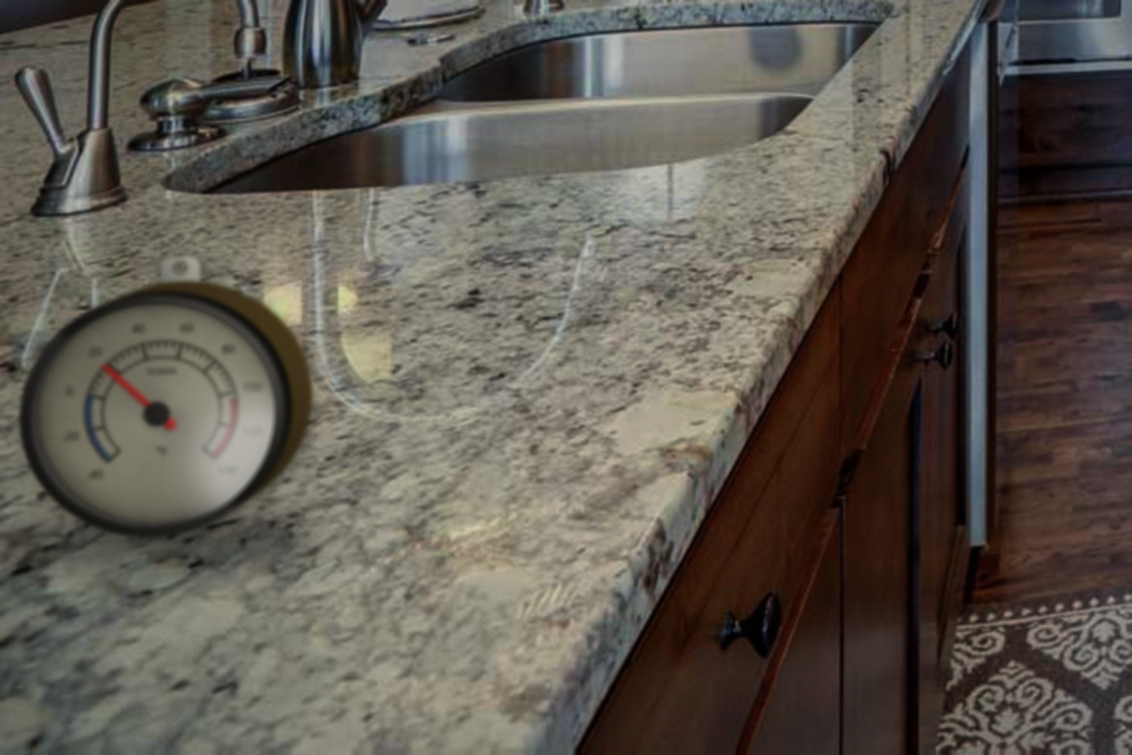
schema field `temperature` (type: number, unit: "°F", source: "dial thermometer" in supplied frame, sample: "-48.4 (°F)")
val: 20 (°F)
